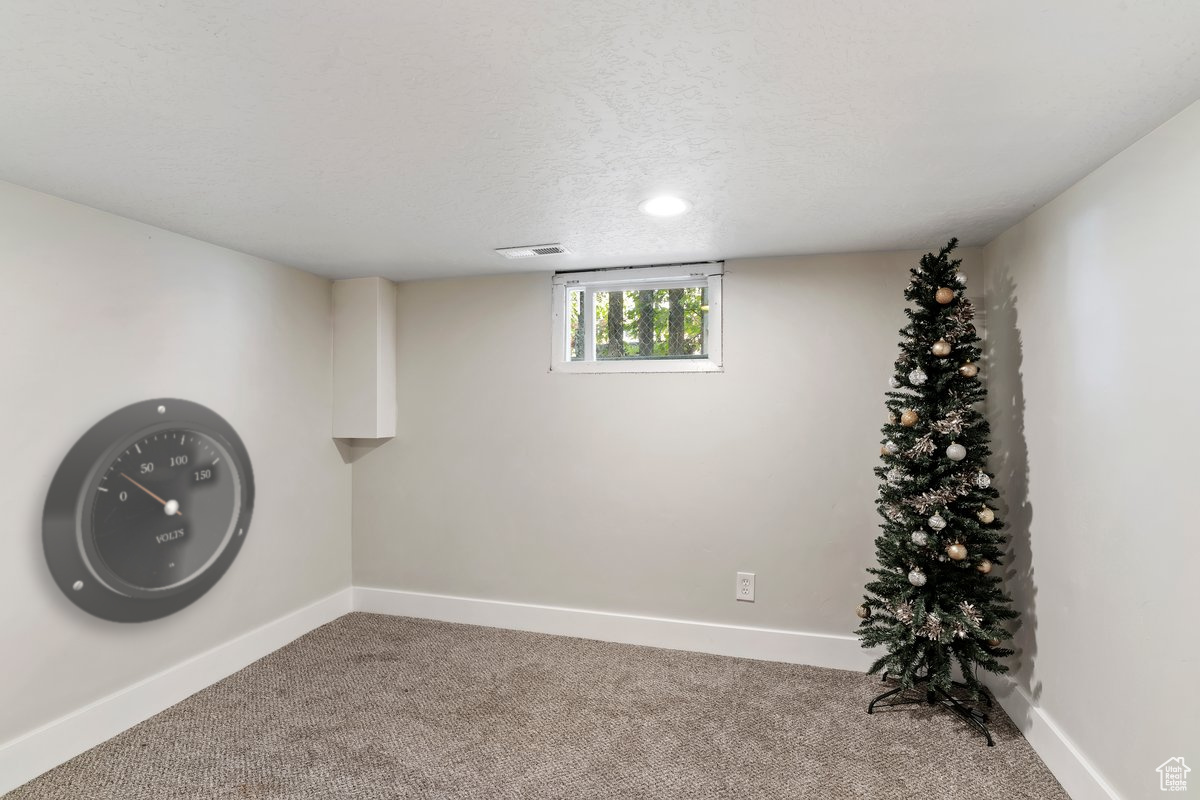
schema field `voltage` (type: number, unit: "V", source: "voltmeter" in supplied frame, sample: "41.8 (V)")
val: 20 (V)
